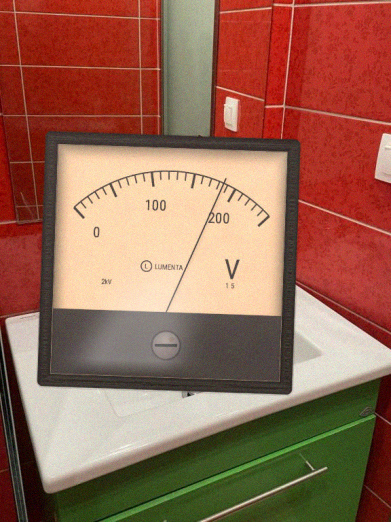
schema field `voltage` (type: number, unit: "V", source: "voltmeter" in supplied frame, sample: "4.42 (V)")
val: 185 (V)
